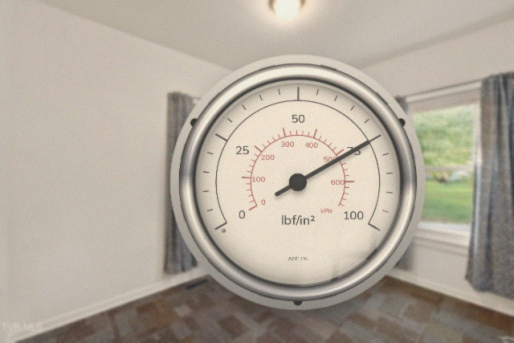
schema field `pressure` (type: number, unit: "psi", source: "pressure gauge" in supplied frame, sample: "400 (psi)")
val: 75 (psi)
